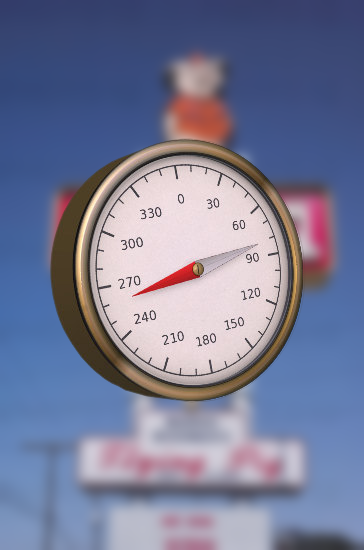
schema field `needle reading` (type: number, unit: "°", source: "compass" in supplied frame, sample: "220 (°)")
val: 260 (°)
